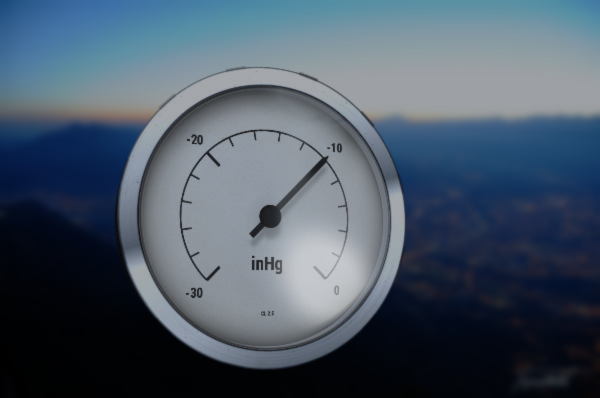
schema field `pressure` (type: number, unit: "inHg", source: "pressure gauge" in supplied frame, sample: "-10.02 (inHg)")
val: -10 (inHg)
